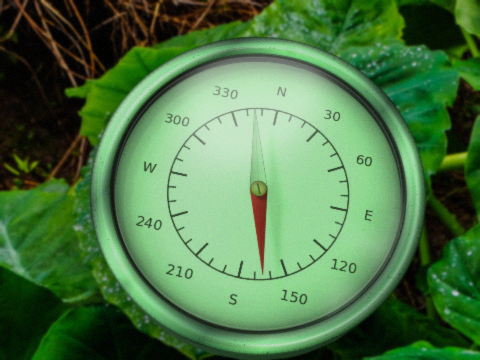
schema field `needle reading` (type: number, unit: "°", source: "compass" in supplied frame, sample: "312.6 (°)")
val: 165 (°)
